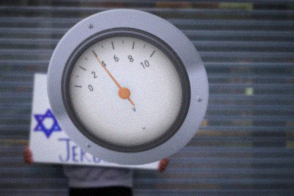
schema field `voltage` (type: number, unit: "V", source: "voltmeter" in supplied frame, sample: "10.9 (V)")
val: 4 (V)
